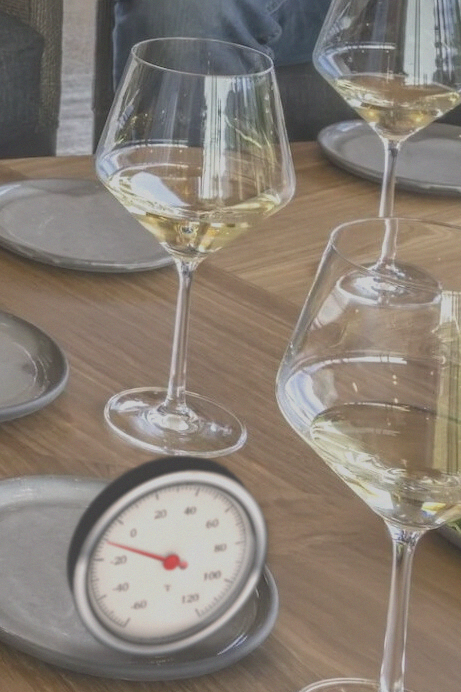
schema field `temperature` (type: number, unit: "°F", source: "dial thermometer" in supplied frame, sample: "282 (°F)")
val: -10 (°F)
